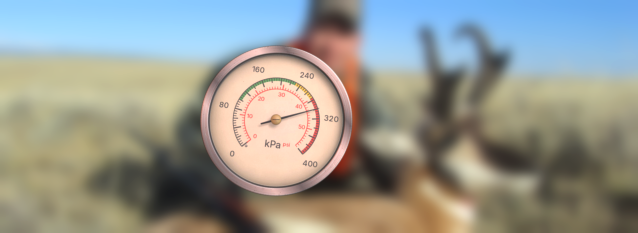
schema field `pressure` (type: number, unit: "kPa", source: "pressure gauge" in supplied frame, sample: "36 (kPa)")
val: 300 (kPa)
